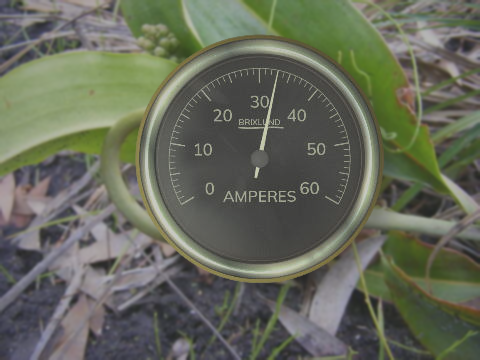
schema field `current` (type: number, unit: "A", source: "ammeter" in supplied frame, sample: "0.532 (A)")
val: 33 (A)
